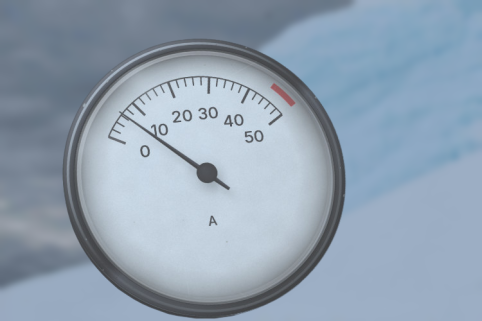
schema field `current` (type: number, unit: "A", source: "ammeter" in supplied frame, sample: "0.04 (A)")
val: 6 (A)
